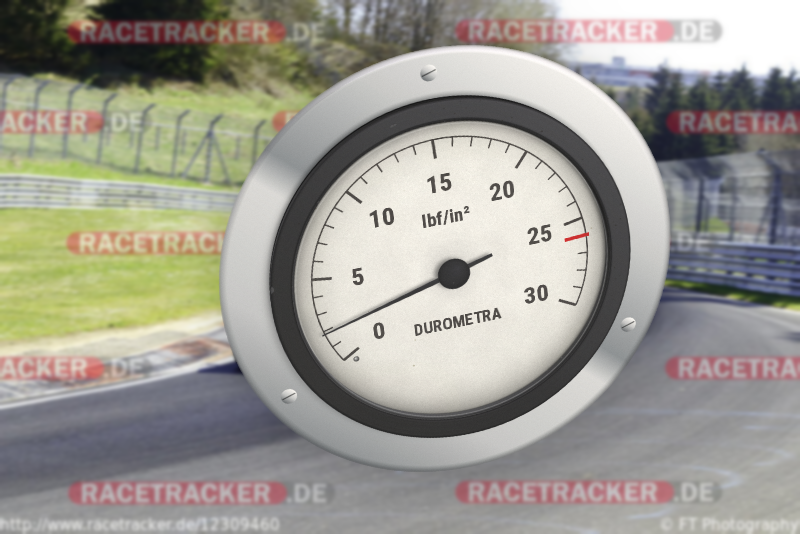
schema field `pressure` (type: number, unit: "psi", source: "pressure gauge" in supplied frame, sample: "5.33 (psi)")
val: 2 (psi)
